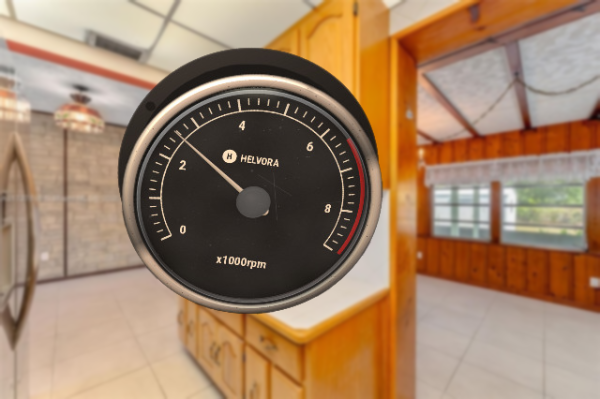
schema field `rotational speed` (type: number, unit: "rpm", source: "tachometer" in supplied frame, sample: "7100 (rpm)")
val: 2600 (rpm)
